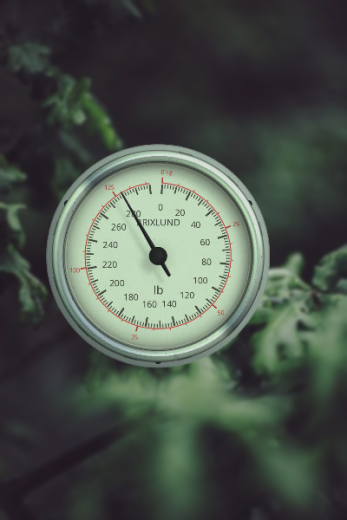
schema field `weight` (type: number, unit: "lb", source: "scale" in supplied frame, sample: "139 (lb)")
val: 280 (lb)
